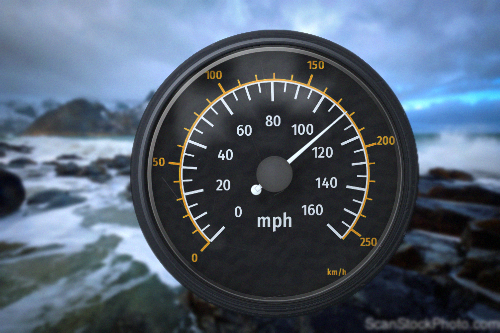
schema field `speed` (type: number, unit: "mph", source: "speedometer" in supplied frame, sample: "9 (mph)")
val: 110 (mph)
